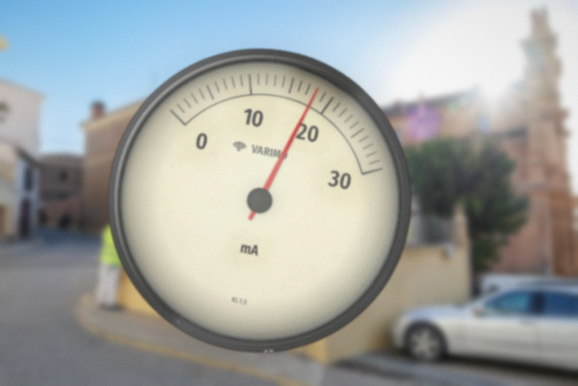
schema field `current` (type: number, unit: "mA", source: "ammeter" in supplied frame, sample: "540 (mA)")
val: 18 (mA)
